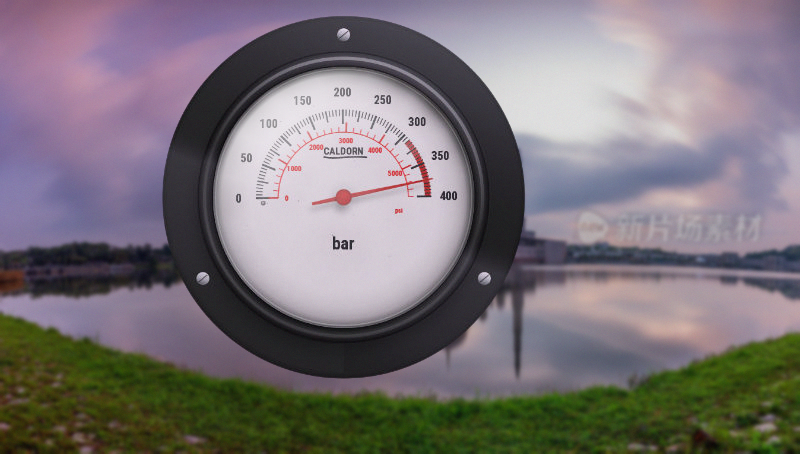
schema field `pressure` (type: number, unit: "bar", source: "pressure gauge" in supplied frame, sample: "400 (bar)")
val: 375 (bar)
